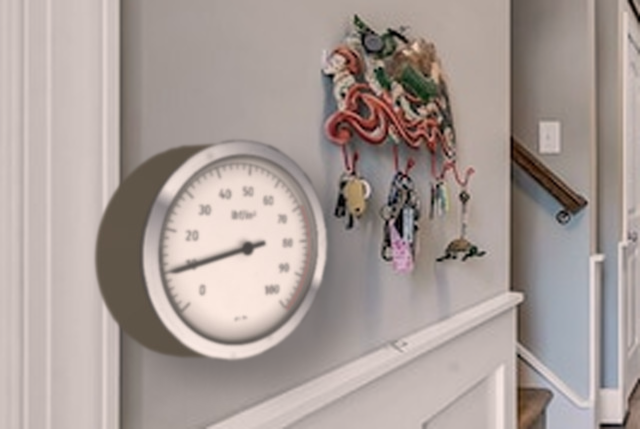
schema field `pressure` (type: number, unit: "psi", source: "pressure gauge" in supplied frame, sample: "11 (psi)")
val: 10 (psi)
